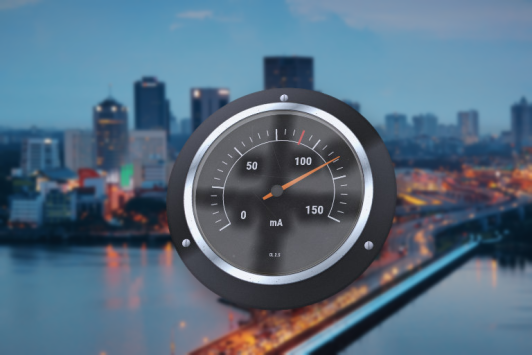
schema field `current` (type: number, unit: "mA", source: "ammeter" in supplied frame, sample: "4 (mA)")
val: 115 (mA)
